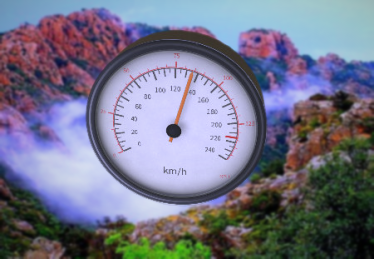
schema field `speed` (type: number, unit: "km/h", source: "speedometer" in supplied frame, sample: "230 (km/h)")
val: 135 (km/h)
